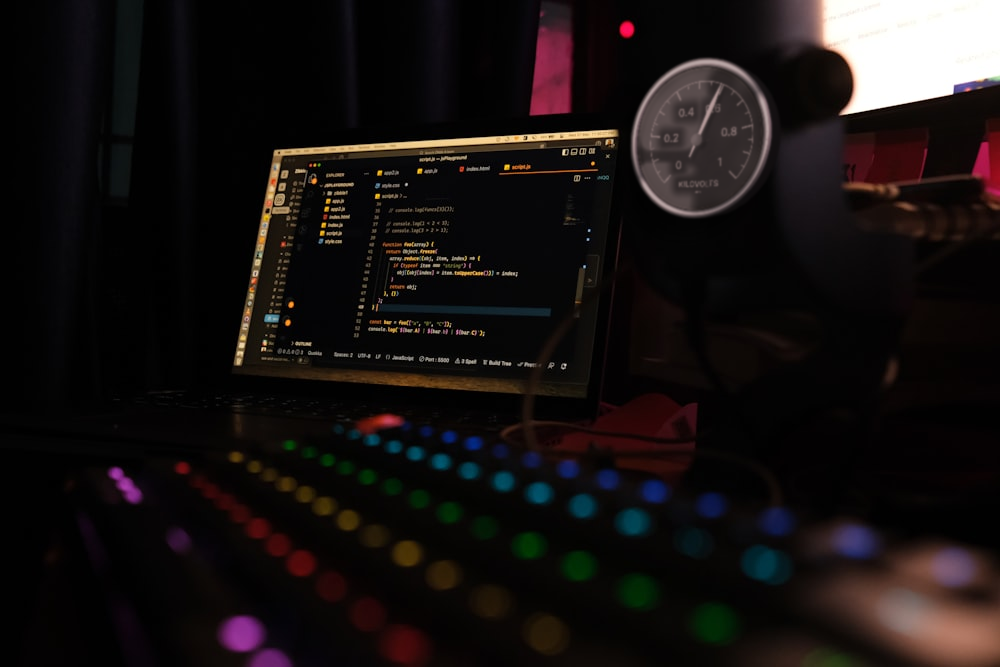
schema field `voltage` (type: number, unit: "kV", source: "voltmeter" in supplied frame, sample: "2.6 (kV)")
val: 0.6 (kV)
